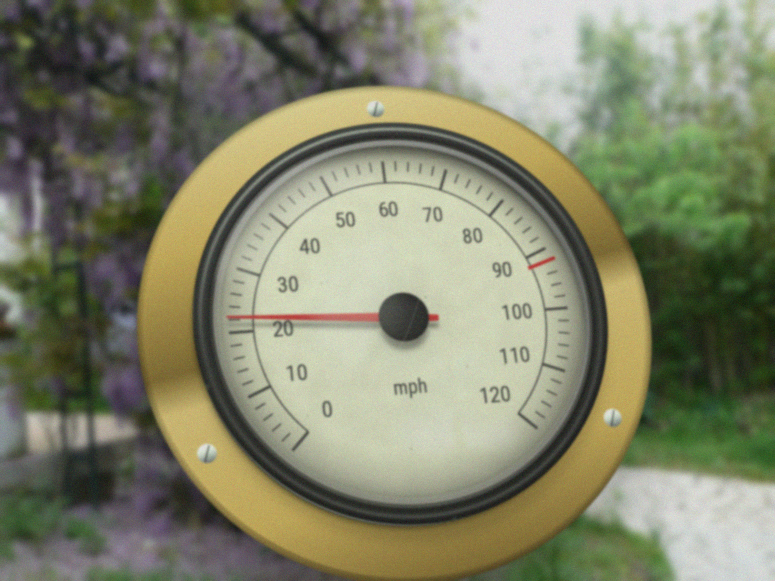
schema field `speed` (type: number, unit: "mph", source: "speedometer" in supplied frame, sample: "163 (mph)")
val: 22 (mph)
